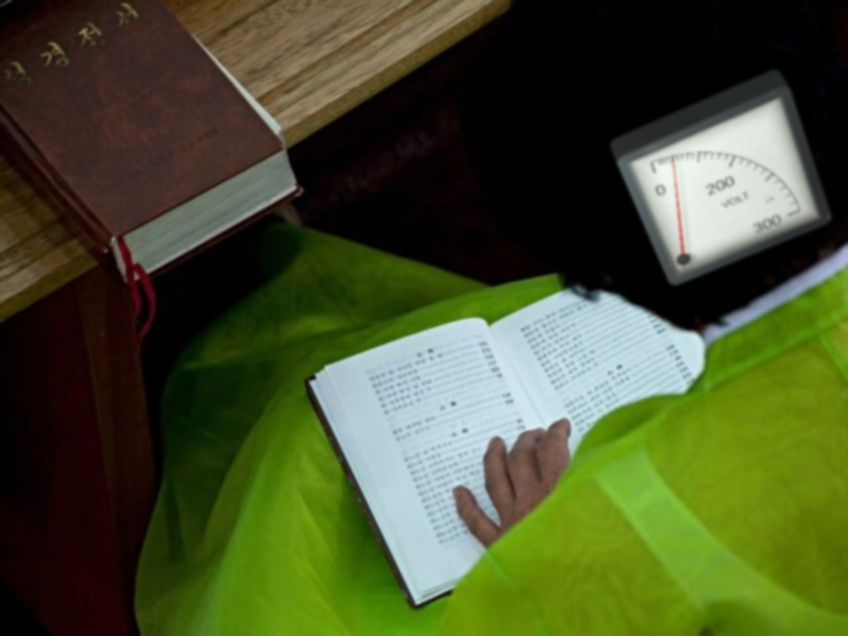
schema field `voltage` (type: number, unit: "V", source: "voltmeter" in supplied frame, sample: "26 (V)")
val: 100 (V)
